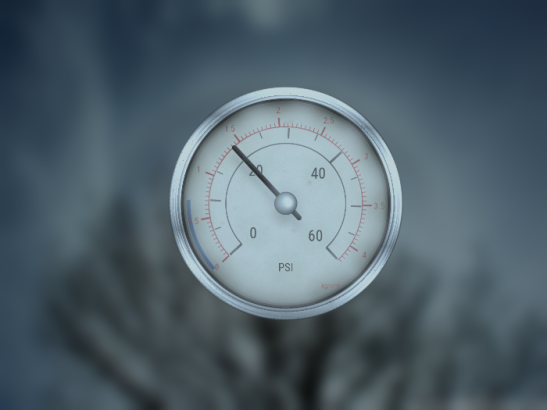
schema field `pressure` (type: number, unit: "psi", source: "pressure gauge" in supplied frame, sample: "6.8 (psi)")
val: 20 (psi)
